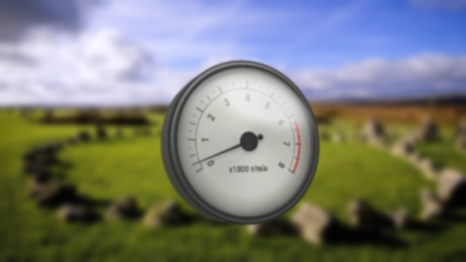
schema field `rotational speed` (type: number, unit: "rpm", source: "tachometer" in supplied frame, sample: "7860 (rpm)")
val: 250 (rpm)
